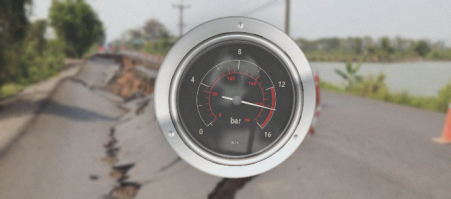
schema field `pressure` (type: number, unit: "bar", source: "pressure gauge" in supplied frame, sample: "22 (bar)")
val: 14 (bar)
